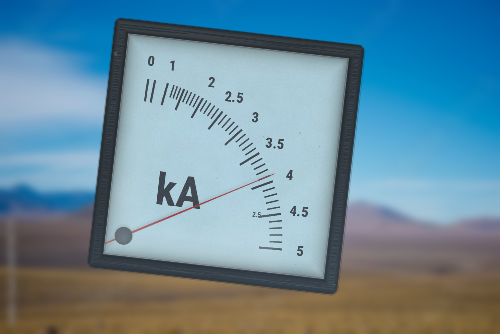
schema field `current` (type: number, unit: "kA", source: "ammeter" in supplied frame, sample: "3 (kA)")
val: 3.9 (kA)
